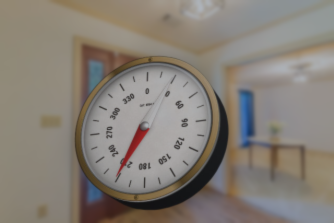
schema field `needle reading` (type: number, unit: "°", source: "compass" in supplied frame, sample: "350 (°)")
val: 210 (°)
